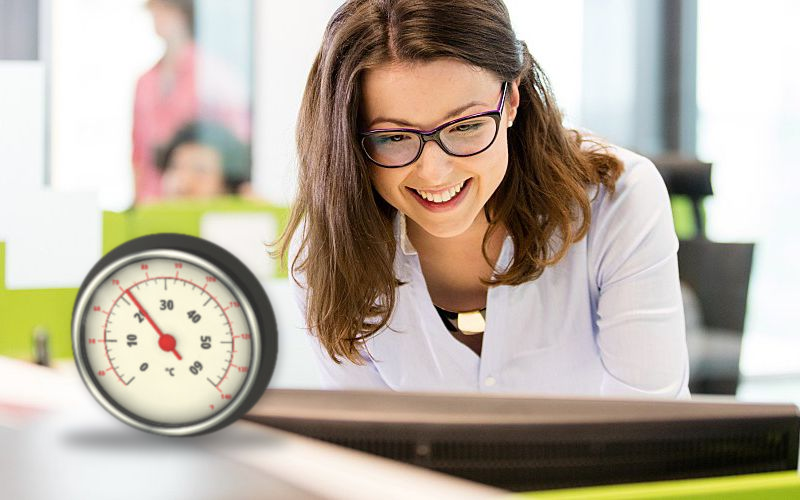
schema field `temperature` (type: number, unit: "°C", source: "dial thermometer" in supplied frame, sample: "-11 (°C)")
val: 22 (°C)
